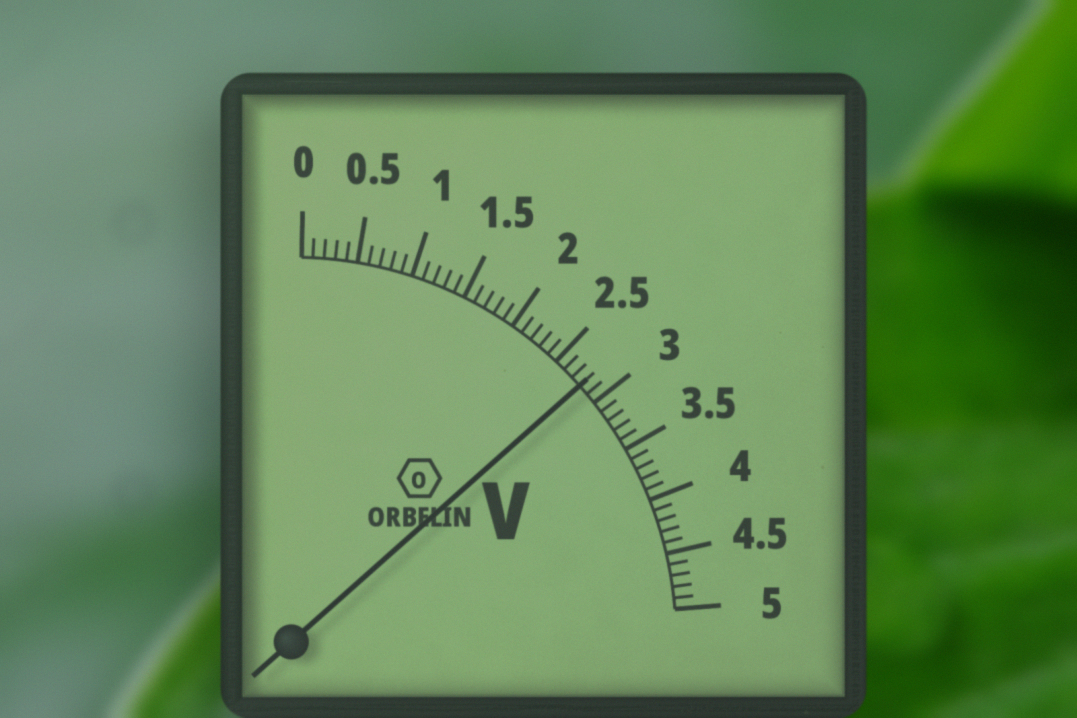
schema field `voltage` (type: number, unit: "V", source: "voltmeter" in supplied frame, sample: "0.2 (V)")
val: 2.8 (V)
